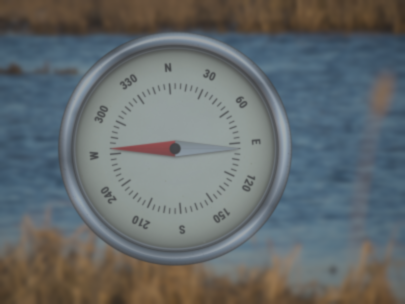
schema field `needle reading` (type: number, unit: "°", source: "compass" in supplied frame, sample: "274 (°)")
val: 275 (°)
